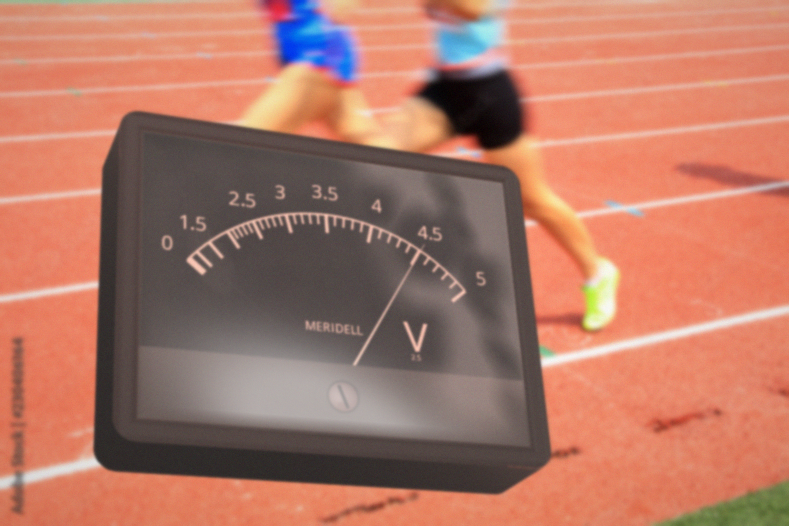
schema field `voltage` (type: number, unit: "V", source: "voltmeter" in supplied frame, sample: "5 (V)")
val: 4.5 (V)
